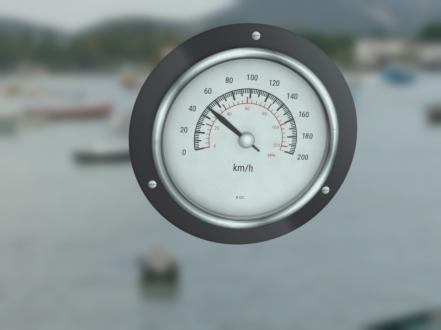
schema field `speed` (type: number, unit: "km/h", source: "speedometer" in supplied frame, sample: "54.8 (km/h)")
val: 50 (km/h)
